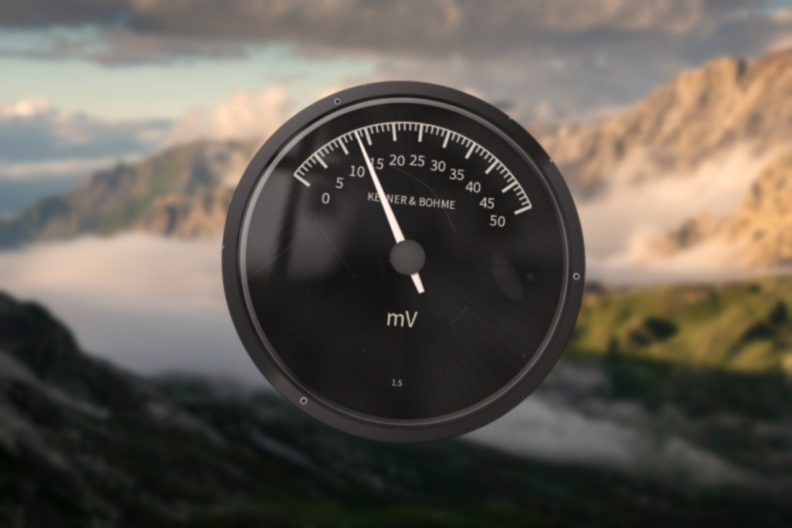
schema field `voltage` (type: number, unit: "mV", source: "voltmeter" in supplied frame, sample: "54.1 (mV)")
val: 13 (mV)
